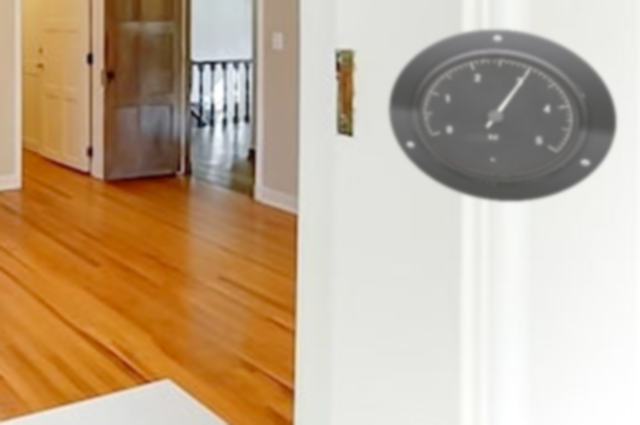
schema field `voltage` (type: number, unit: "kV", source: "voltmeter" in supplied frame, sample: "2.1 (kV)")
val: 3 (kV)
